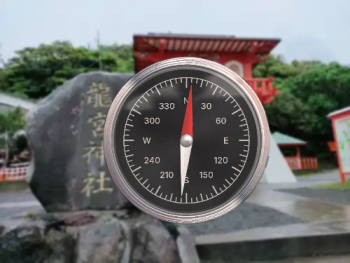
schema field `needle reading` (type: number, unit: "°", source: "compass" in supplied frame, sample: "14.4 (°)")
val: 5 (°)
